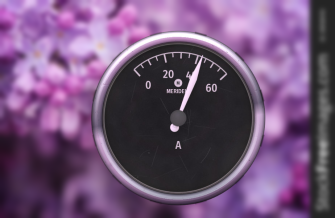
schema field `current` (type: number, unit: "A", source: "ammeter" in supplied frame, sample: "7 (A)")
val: 42.5 (A)
